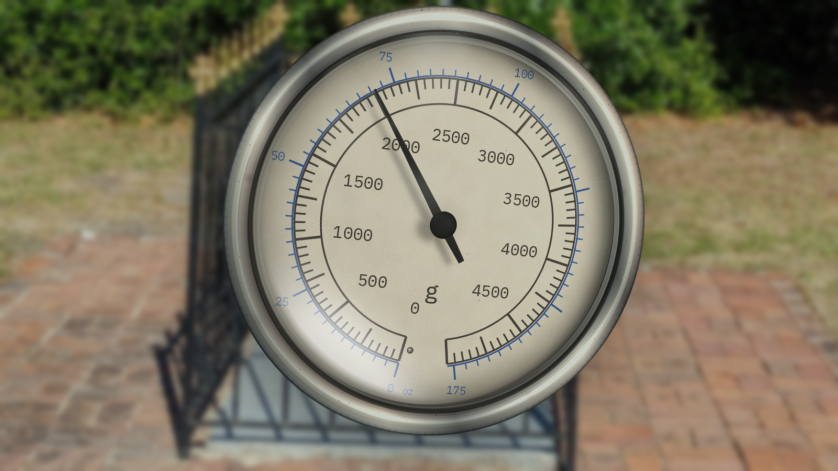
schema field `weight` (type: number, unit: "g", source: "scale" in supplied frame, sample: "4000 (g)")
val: 2000 (g)
